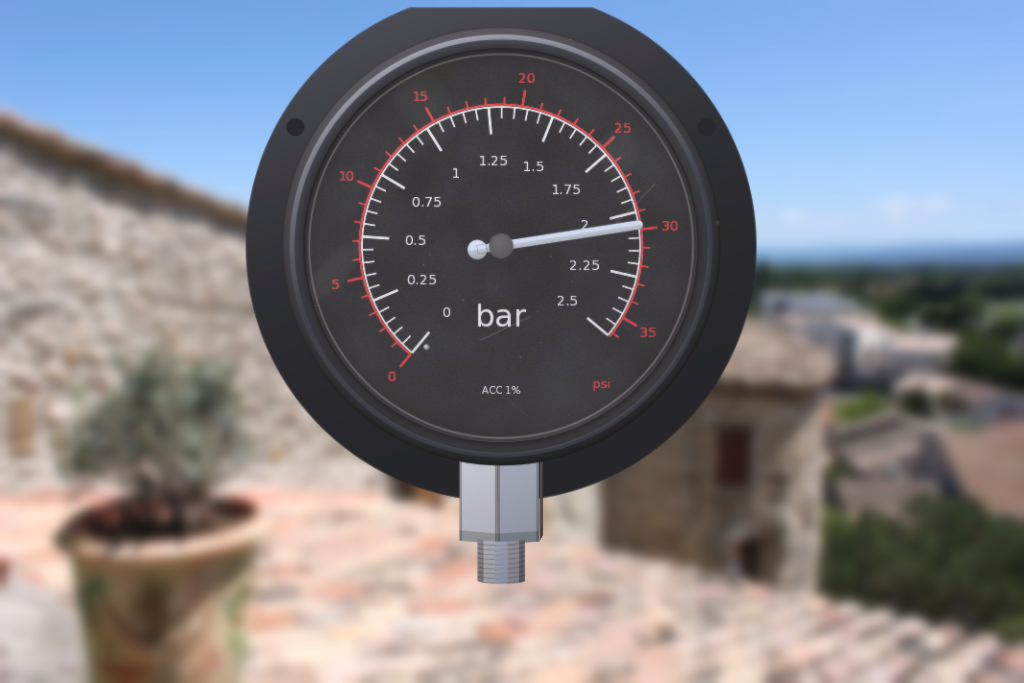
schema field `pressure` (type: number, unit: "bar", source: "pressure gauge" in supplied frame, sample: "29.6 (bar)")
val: 2.05 (bar)
